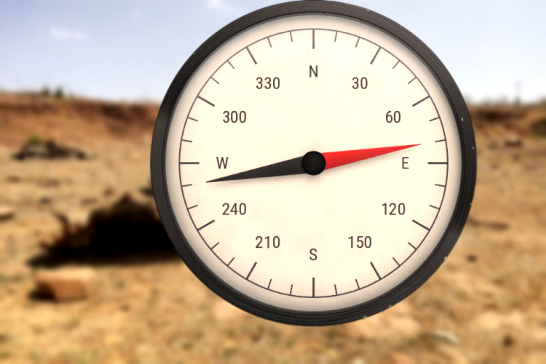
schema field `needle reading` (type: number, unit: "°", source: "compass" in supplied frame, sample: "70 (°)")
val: 80 (°)
